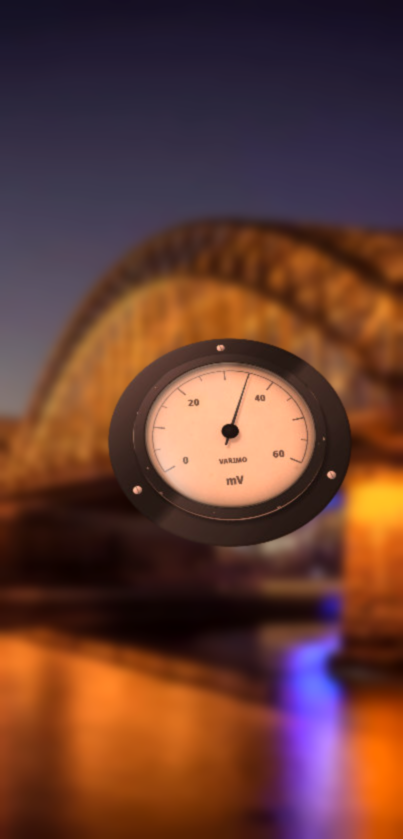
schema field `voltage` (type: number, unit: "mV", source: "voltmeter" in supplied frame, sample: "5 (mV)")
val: 35 (mV)
